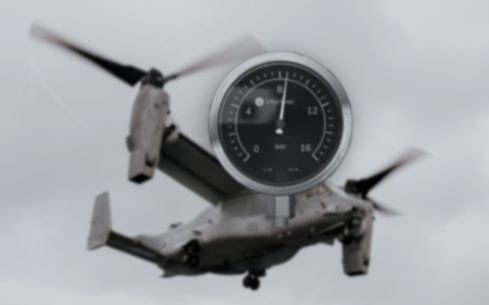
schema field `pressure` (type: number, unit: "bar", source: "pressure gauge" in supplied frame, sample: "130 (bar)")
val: 8.5 (bar)
